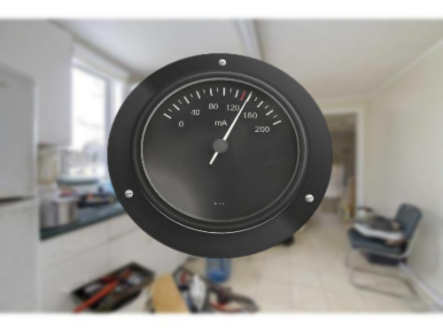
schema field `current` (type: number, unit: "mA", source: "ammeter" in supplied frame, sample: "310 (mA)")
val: 140 (mA)
